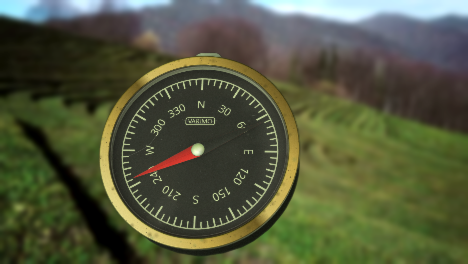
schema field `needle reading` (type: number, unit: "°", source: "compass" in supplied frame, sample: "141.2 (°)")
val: 245 (°)
